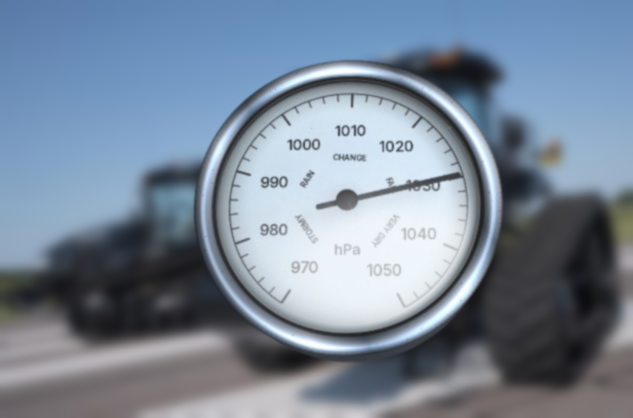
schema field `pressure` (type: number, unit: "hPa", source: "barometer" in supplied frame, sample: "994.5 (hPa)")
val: 1030 (hPa)
